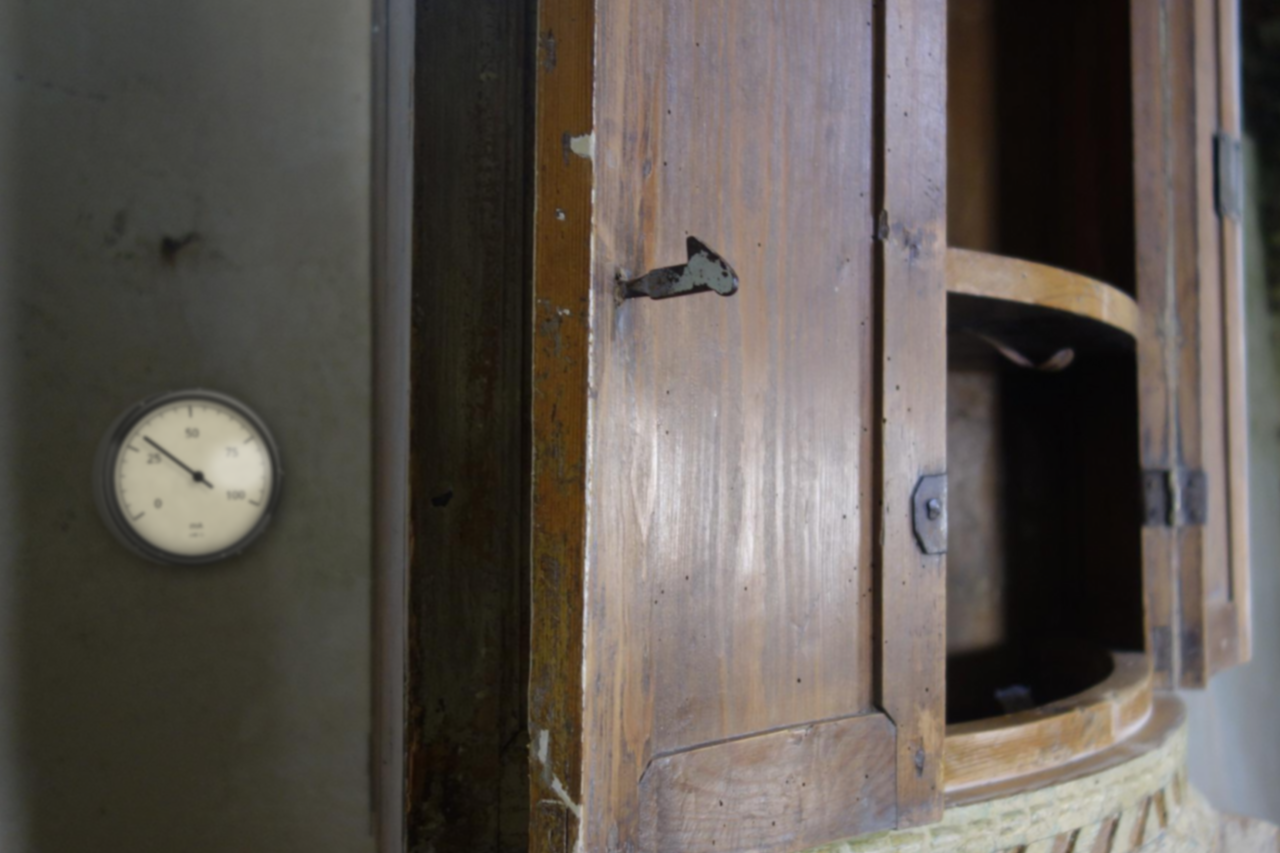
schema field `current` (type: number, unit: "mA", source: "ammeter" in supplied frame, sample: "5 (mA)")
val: 30 (mA)
